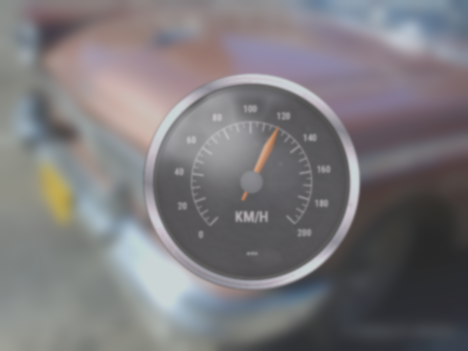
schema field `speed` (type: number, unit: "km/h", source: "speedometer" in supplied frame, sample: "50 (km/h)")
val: 120 (km/h)
